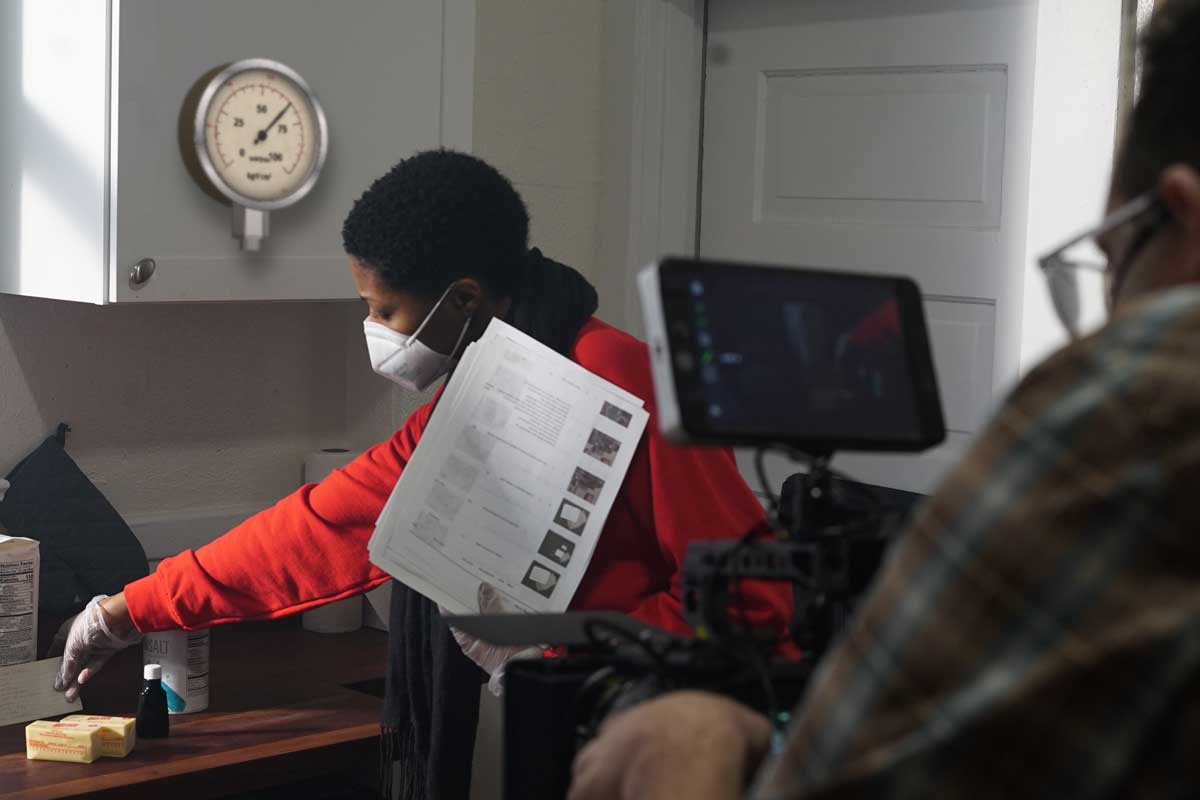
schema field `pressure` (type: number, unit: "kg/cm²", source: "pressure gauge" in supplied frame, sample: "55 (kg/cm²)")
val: 65 (kg/cm²)
